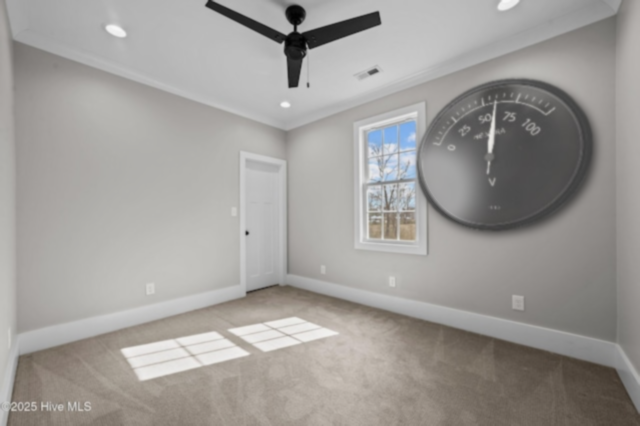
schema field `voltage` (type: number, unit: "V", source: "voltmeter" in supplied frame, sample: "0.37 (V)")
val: 60 (V)
